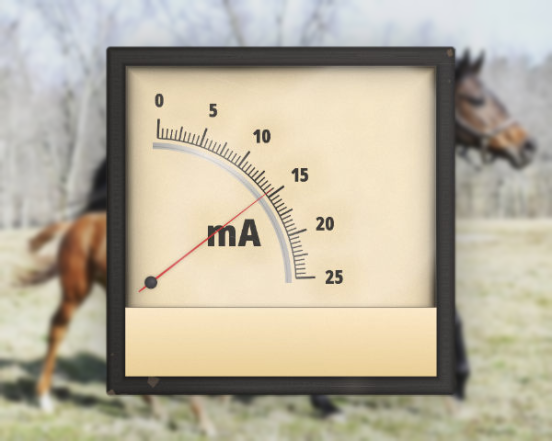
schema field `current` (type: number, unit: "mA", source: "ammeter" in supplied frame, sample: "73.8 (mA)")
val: 14.5 (mA)
